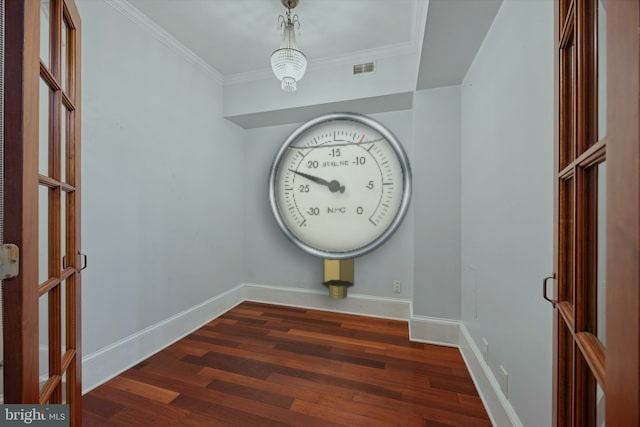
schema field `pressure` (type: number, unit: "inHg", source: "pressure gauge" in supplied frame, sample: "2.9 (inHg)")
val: -22.5 (inHg)
